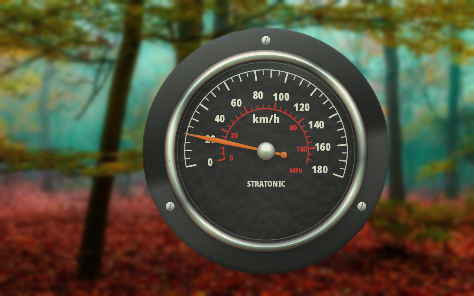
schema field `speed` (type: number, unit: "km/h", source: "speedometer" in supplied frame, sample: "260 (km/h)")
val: 20 (km/h)
